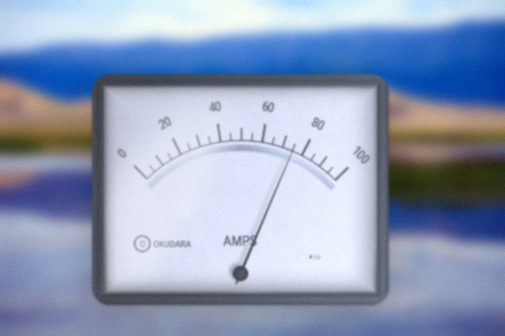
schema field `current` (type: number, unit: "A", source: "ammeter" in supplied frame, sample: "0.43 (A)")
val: 75 (A)
